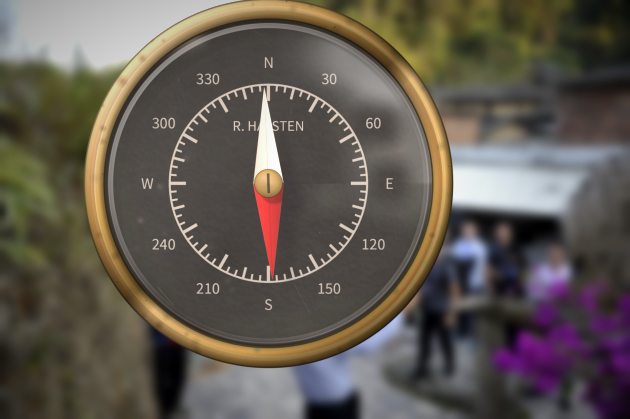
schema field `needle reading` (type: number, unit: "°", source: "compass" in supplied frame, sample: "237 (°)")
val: 177.5 (°)
